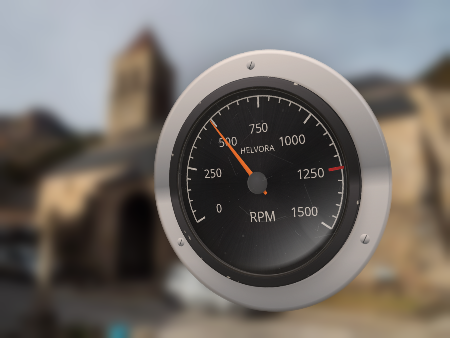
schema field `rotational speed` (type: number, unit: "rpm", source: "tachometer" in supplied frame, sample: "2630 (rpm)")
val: 500 (rpm)
